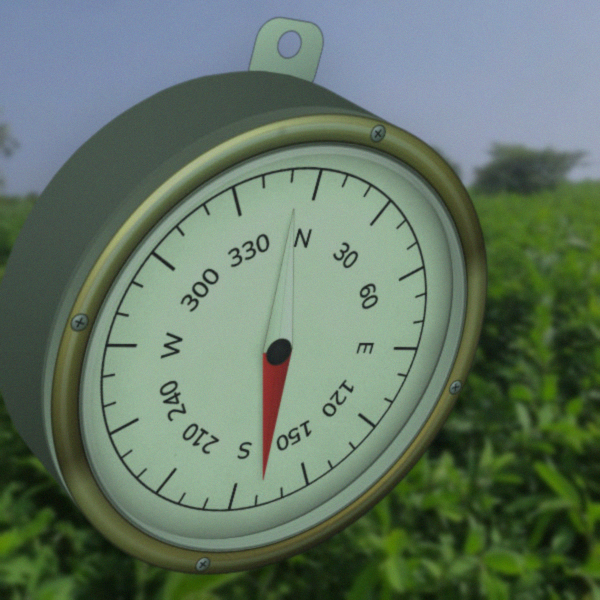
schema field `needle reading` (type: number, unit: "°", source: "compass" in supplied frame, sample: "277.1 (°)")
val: 170 (°)
